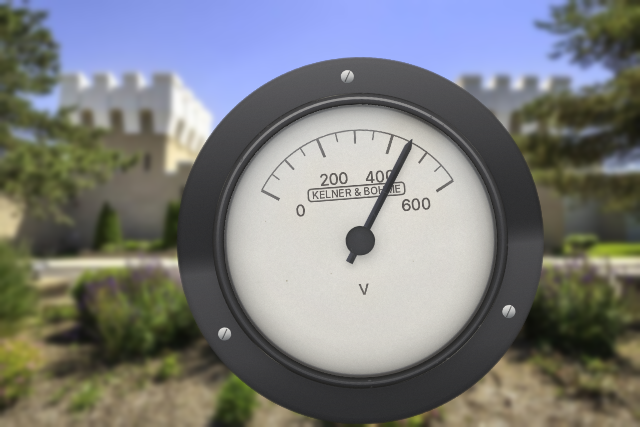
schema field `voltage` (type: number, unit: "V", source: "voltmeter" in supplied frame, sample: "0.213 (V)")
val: 450 (V)
